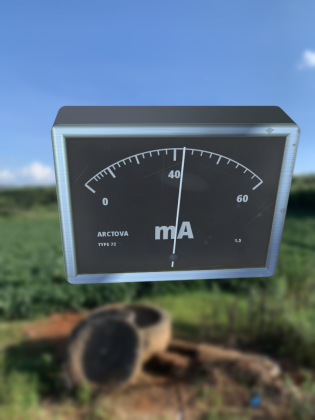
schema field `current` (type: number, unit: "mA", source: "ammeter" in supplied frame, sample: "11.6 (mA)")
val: 42 (mA)
